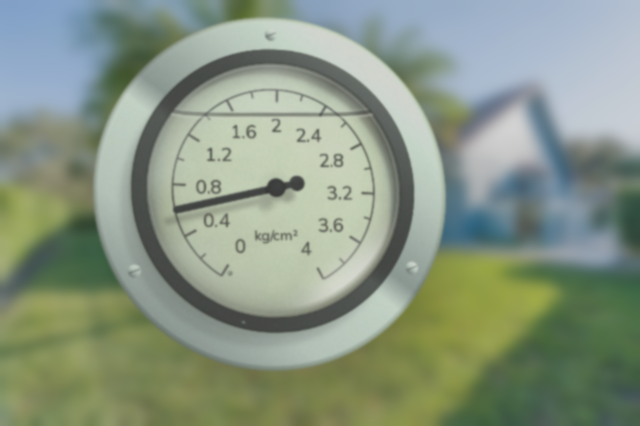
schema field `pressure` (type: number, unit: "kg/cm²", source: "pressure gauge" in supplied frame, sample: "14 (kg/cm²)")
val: 0.6 (kg/cm²)
